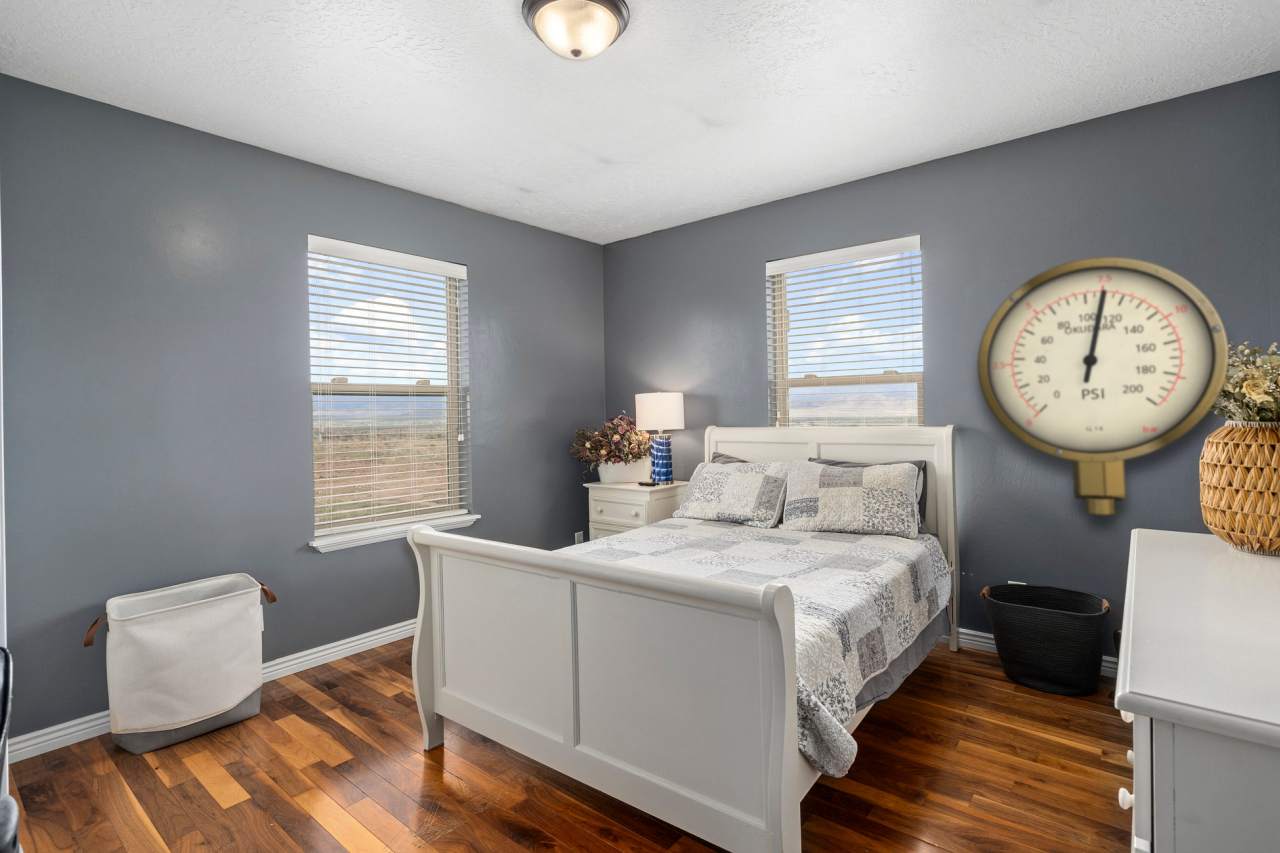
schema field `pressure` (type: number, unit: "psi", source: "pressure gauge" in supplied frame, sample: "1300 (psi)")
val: 110 (psi)
